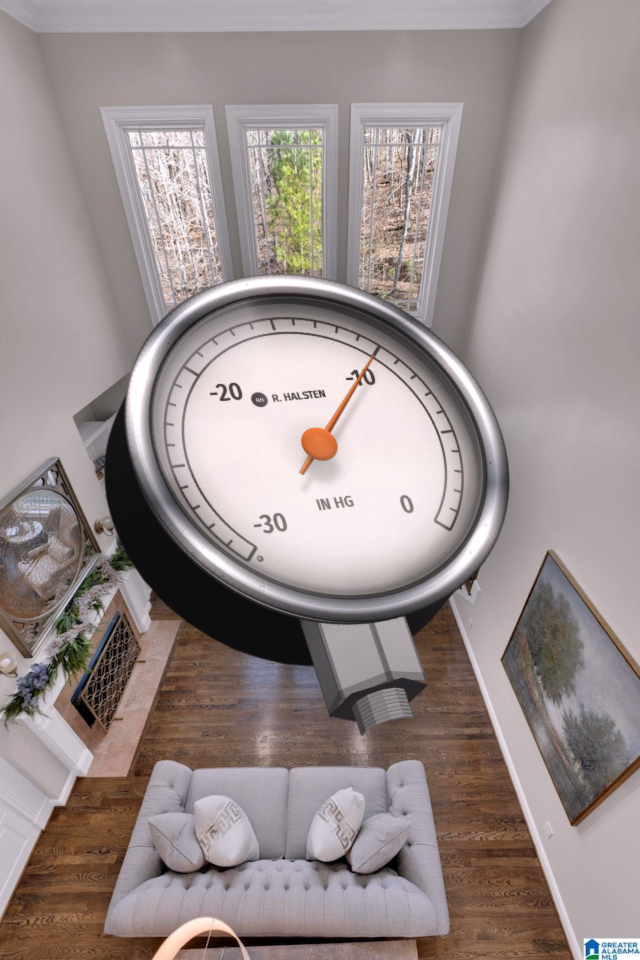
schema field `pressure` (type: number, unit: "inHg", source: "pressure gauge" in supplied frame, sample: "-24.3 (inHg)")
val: -10 (inHg)
